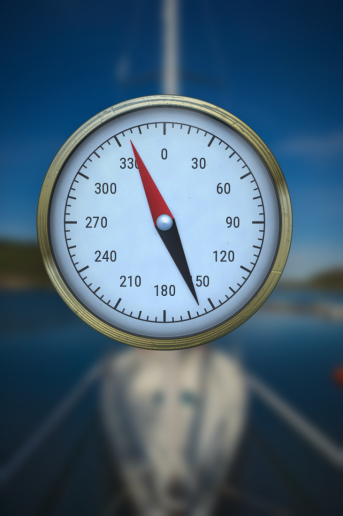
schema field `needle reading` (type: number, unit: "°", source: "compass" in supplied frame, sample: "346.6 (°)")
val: 337.5 (°)
